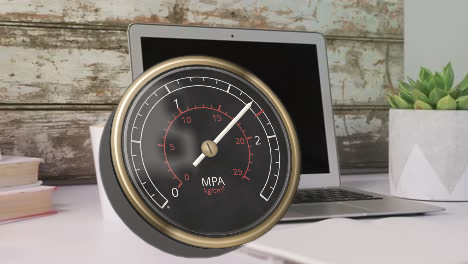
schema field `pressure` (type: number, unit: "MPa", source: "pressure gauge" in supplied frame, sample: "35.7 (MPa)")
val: 1.7 (MPa)
